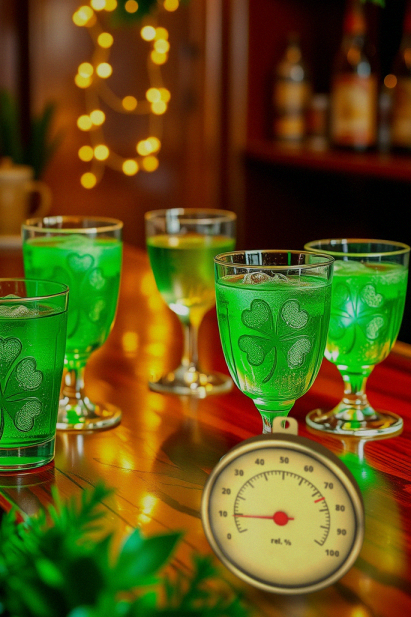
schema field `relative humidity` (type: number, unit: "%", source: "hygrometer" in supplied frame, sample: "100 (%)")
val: 10 (%)
